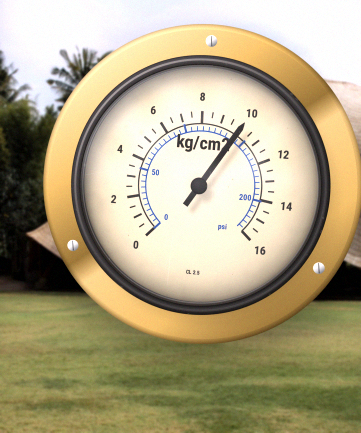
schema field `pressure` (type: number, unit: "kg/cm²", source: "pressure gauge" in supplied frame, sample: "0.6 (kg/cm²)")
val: 10 (kg/cm²)
